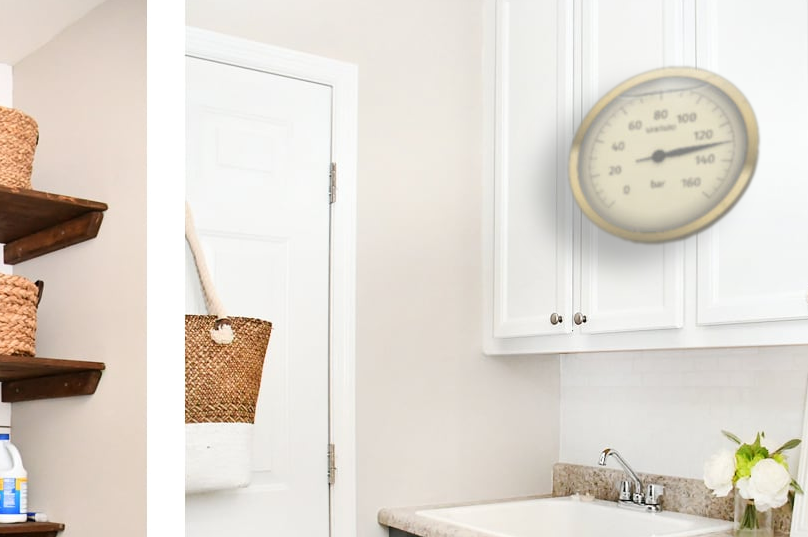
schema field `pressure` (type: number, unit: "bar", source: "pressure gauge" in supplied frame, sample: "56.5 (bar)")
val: 130 (bar)
